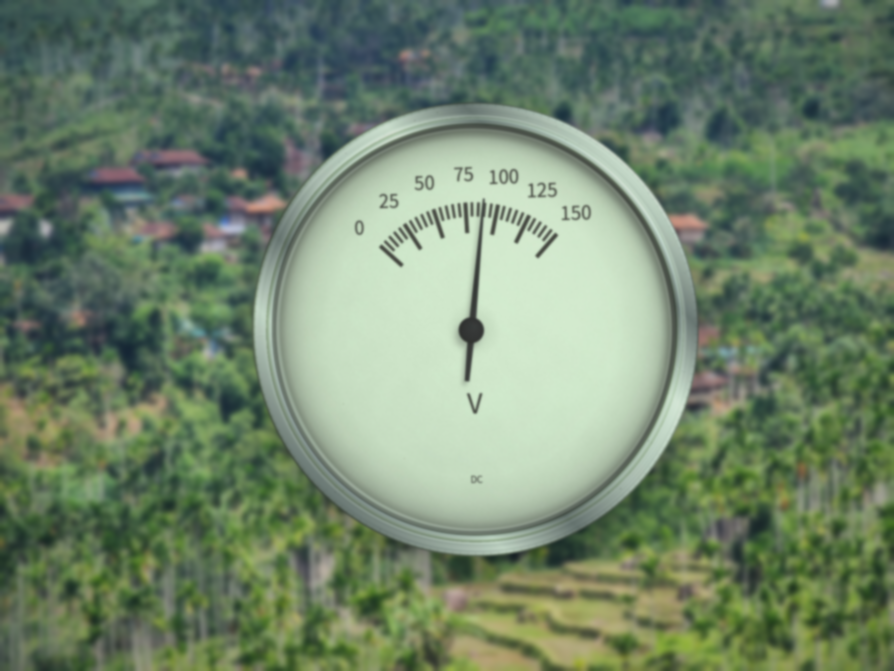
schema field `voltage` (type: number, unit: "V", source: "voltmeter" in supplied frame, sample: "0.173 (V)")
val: 90 (V)
